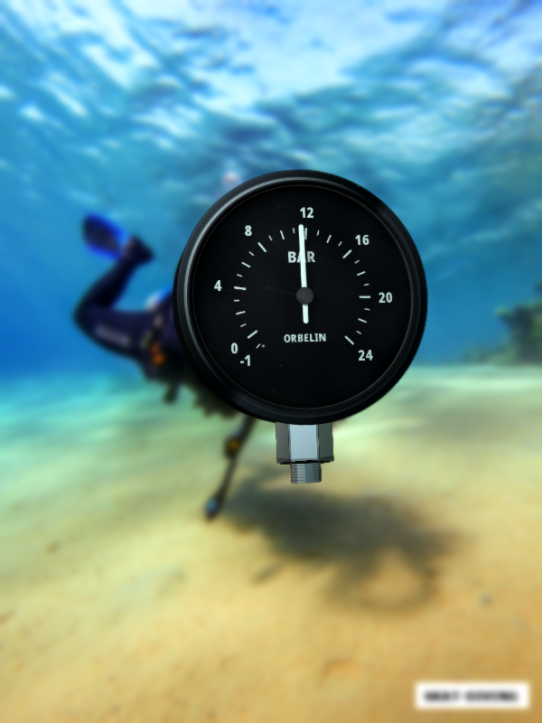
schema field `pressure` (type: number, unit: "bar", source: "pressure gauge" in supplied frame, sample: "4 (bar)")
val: 11.5 (bar)
